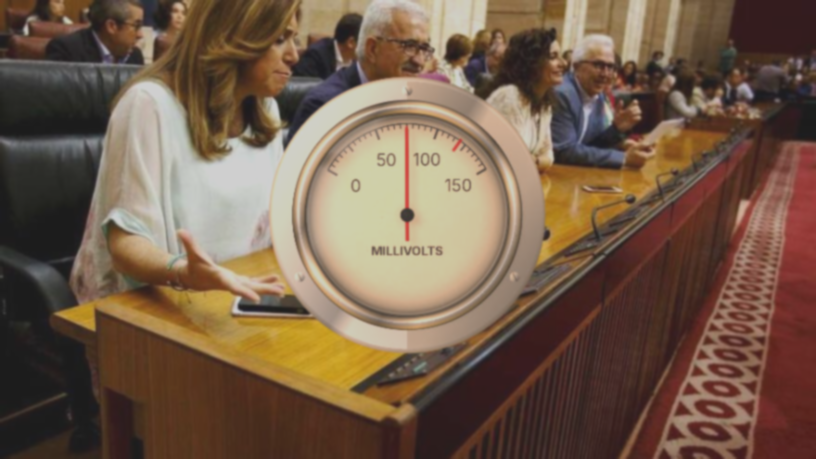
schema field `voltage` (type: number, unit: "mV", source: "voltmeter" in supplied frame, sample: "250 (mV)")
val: 75 (mV)
